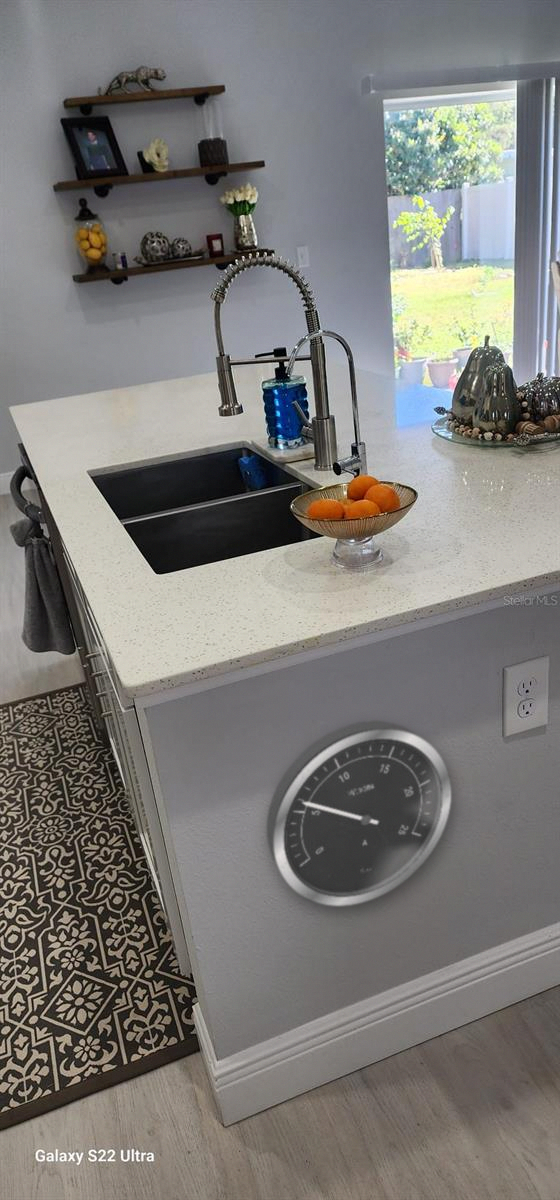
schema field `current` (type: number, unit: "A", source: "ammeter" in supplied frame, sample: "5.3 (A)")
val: 6 (A)
